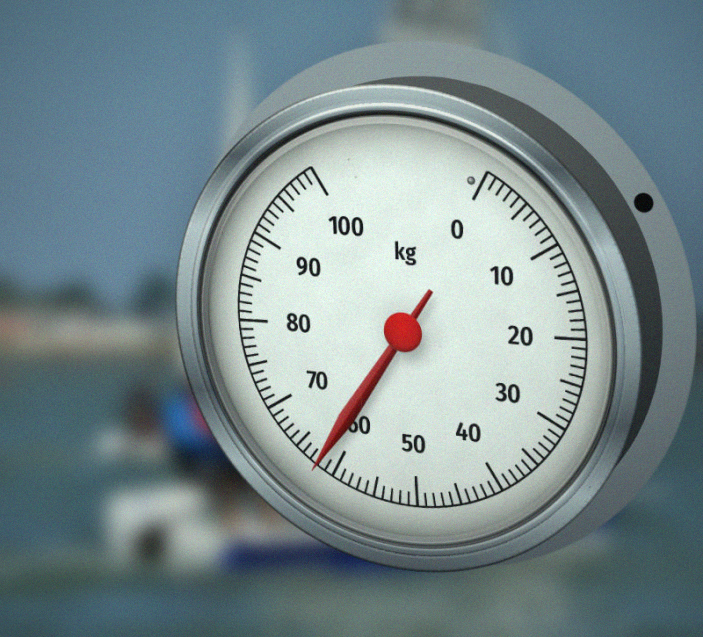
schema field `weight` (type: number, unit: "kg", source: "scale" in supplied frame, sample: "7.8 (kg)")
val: 62 (kg)
